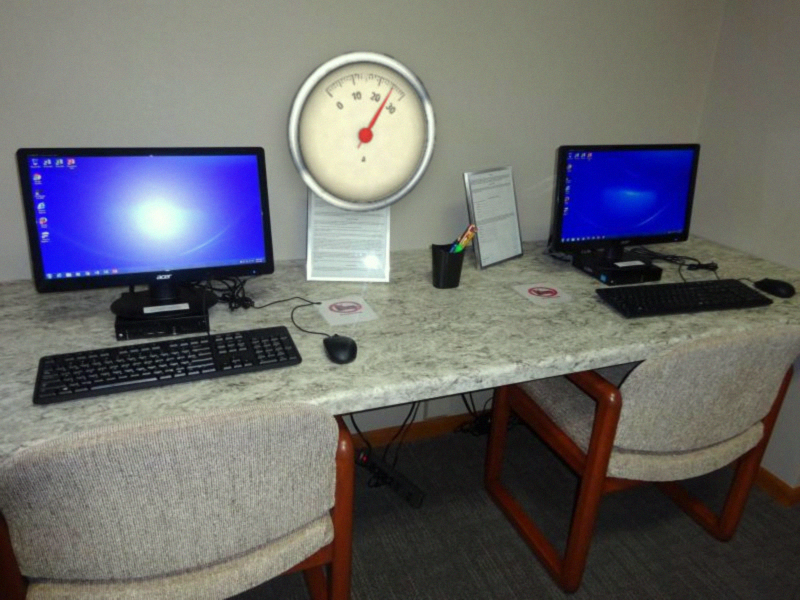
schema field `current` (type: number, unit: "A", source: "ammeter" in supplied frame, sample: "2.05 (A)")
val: 25 (A)
